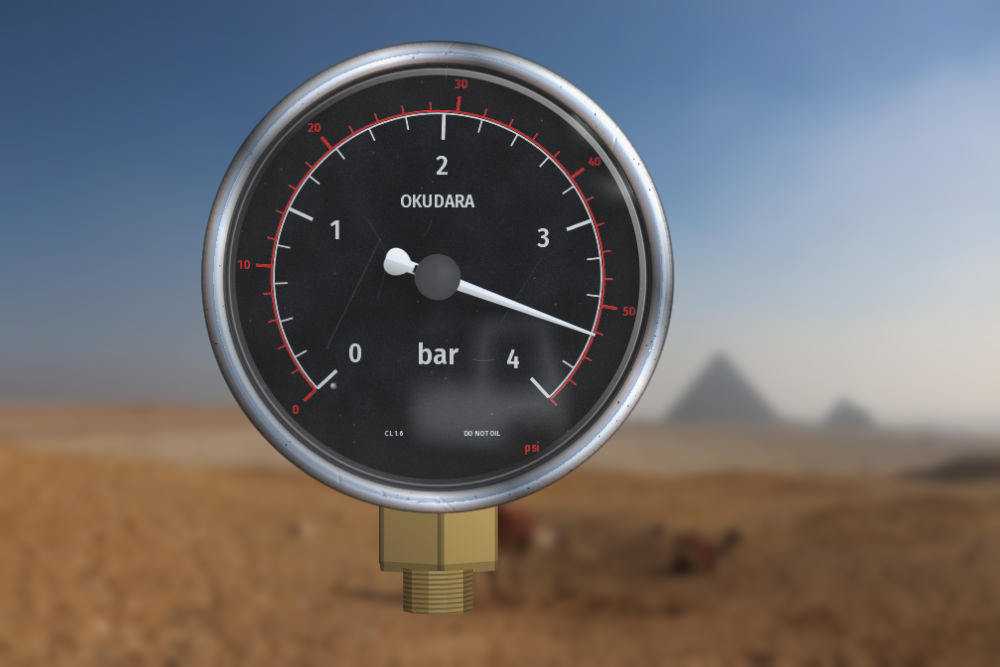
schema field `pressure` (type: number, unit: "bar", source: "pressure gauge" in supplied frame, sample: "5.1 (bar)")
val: 3.6 (bar)
